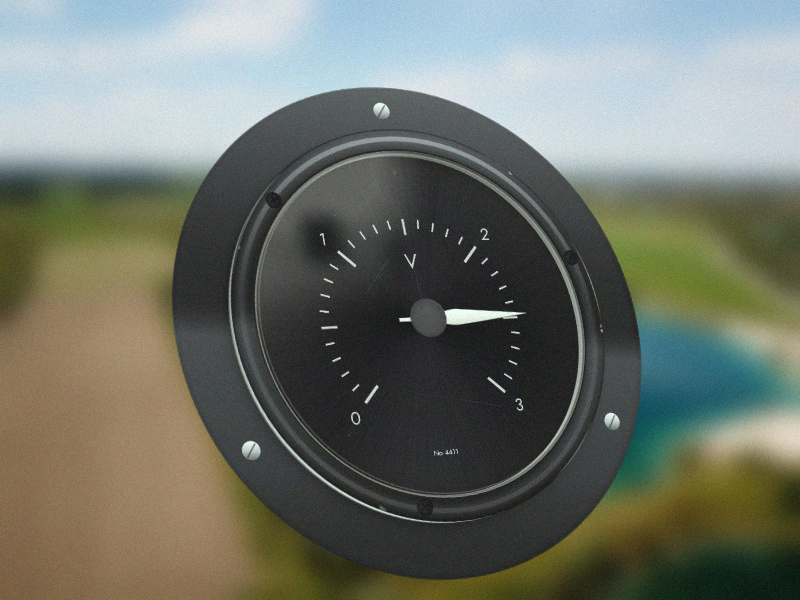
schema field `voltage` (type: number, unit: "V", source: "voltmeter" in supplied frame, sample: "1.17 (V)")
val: 2.5 (V)
